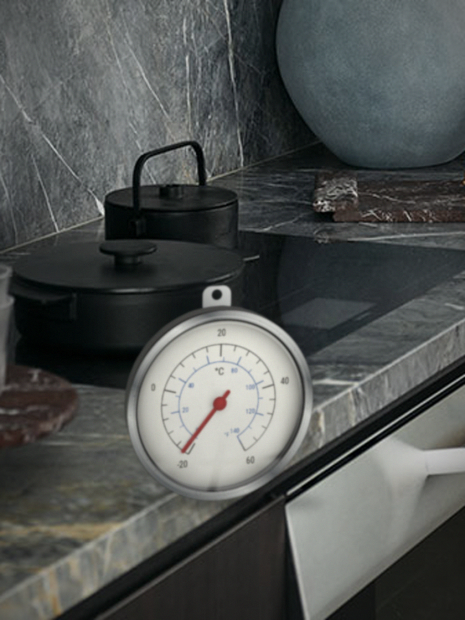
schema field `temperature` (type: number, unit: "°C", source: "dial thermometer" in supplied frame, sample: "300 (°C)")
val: -18 (°C)
